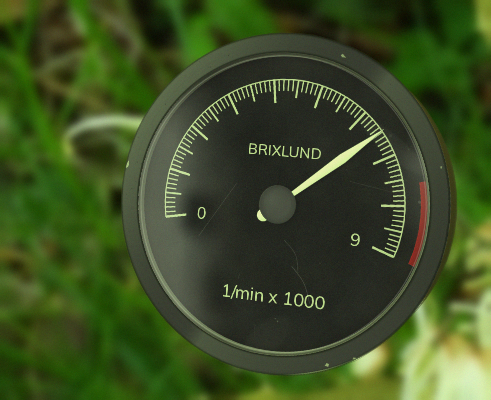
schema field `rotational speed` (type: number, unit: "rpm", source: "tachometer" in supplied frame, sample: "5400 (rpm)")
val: 6500 (rpm)
